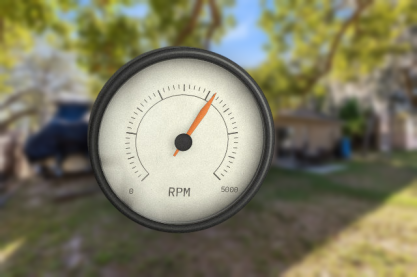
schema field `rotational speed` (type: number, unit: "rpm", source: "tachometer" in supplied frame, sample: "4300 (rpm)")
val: 3100 (rpm)
